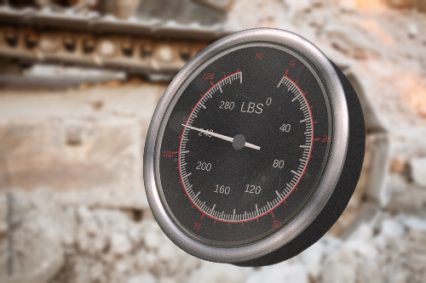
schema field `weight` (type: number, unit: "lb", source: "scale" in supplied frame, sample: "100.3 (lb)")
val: 240 (lb)
